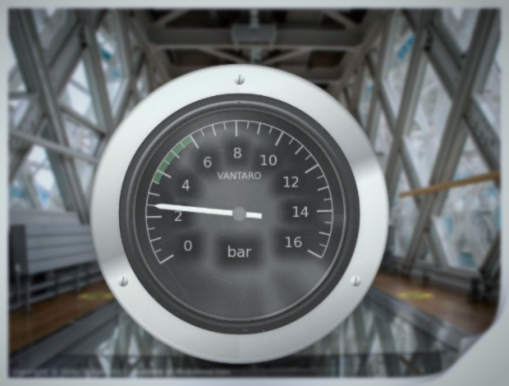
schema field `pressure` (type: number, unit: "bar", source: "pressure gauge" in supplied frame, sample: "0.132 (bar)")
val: 2.5 (bar)
